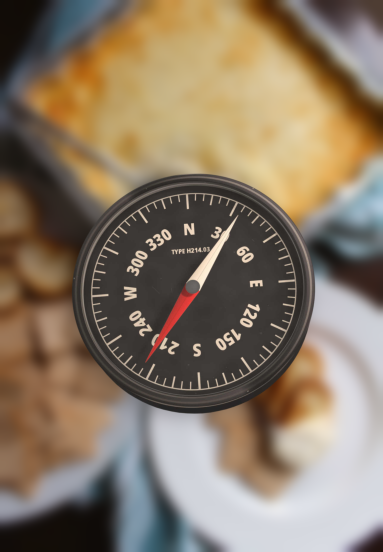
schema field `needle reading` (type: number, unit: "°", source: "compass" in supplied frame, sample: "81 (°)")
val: 215 (°)
